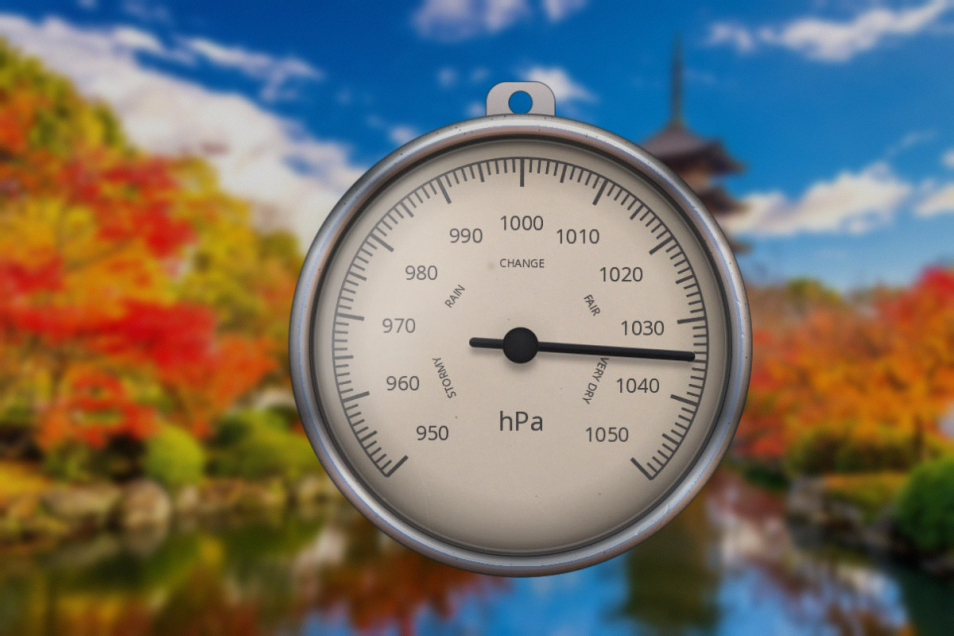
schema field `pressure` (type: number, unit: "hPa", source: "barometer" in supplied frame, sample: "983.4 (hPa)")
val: 1034.5 (hPa)
